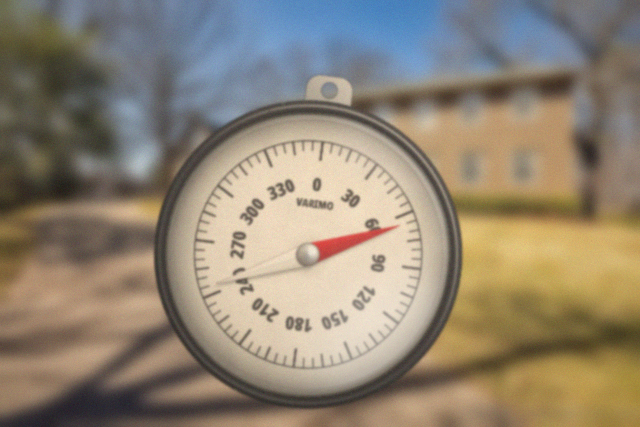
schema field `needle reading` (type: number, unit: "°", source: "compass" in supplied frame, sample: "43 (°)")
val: 65 (°)
